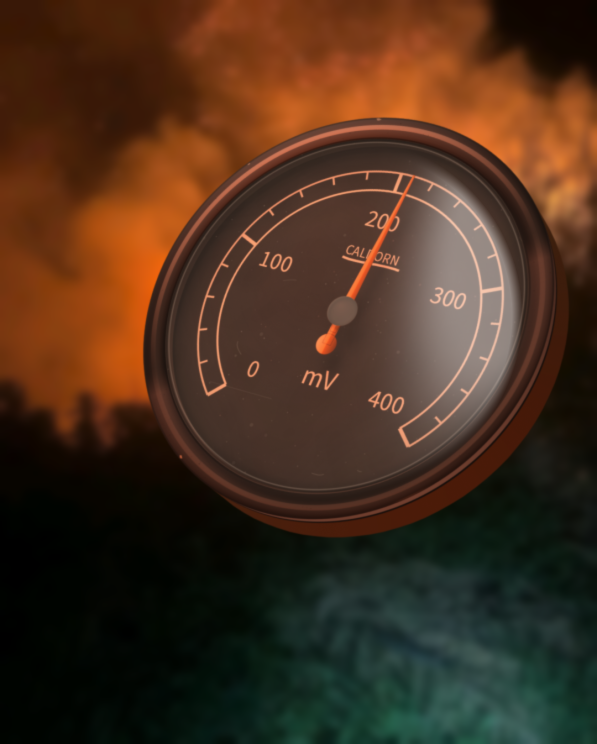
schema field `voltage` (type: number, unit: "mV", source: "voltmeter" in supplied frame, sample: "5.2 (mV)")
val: 210 (mV)
